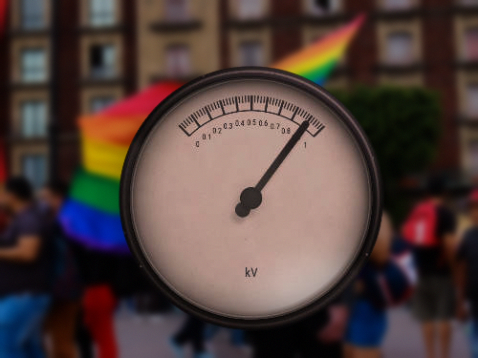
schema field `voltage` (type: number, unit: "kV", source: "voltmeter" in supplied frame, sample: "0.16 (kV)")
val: 0.9 (kV)
